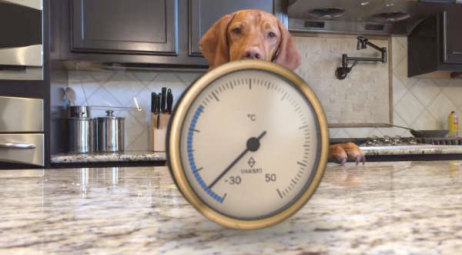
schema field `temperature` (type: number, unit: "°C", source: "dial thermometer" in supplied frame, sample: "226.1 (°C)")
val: -25 (°C)
